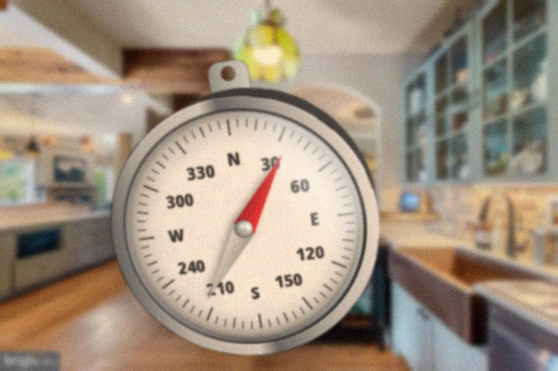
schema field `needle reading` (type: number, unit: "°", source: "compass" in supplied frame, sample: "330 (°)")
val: 35 (°)
